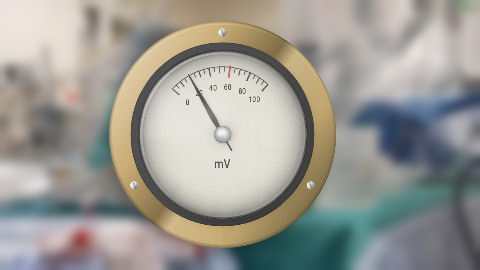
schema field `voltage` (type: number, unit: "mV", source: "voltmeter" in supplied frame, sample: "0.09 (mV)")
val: 20 (mV)
